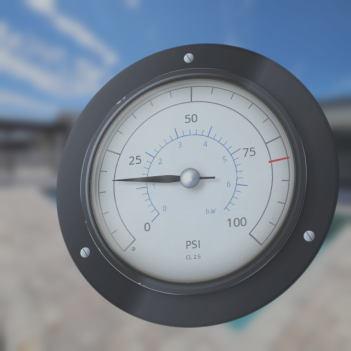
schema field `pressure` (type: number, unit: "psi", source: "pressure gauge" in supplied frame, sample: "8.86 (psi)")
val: 17.5 (psi)
